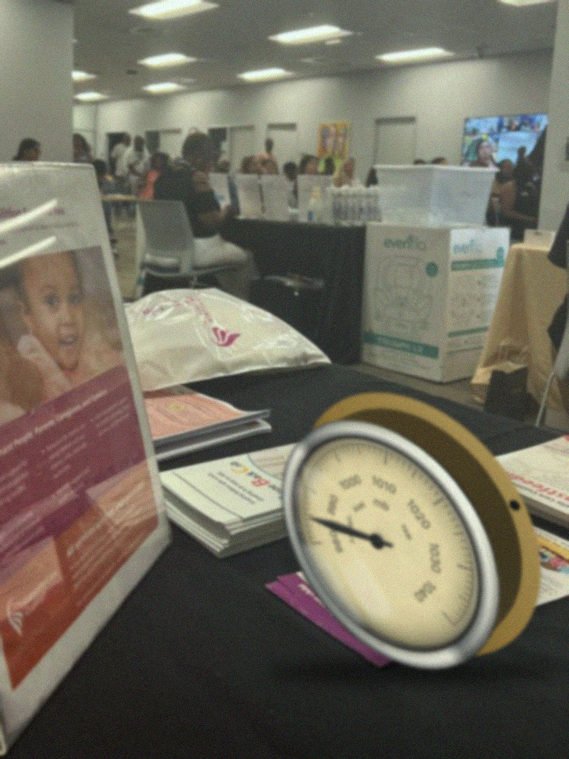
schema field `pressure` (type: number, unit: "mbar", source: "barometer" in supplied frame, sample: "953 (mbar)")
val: 985 (mbar)
